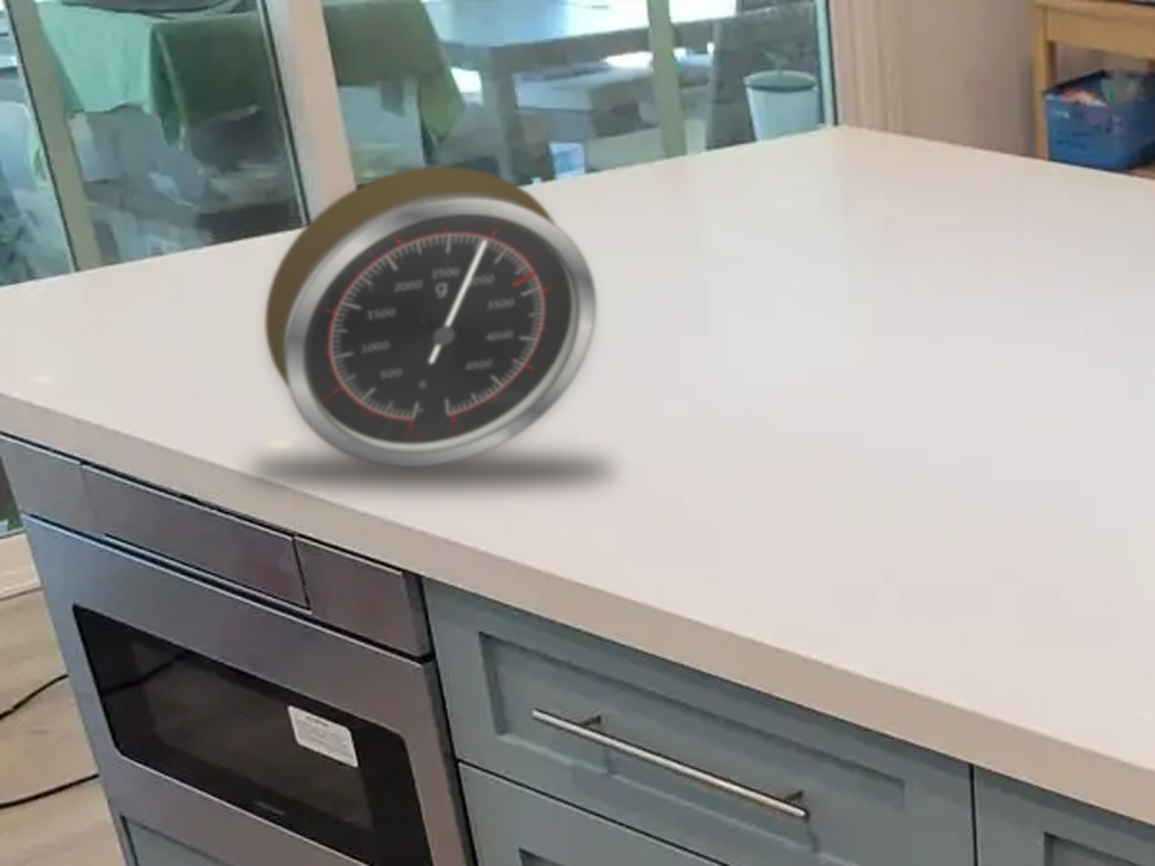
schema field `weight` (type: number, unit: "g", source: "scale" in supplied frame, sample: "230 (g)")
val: 2750 (g)
